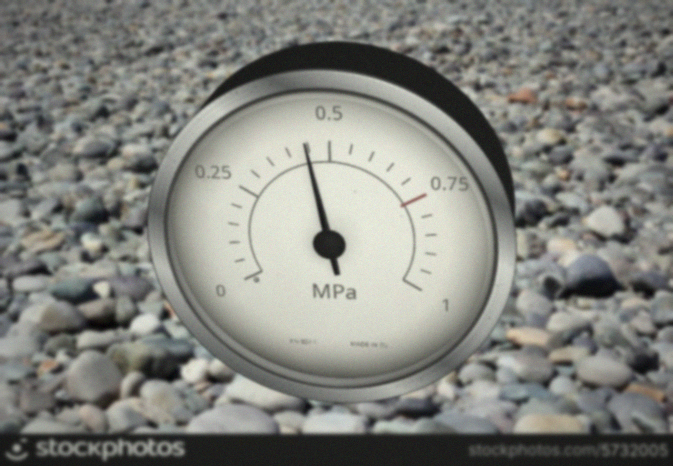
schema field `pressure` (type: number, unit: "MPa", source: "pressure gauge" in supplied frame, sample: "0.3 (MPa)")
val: 0.45 (MPa)
